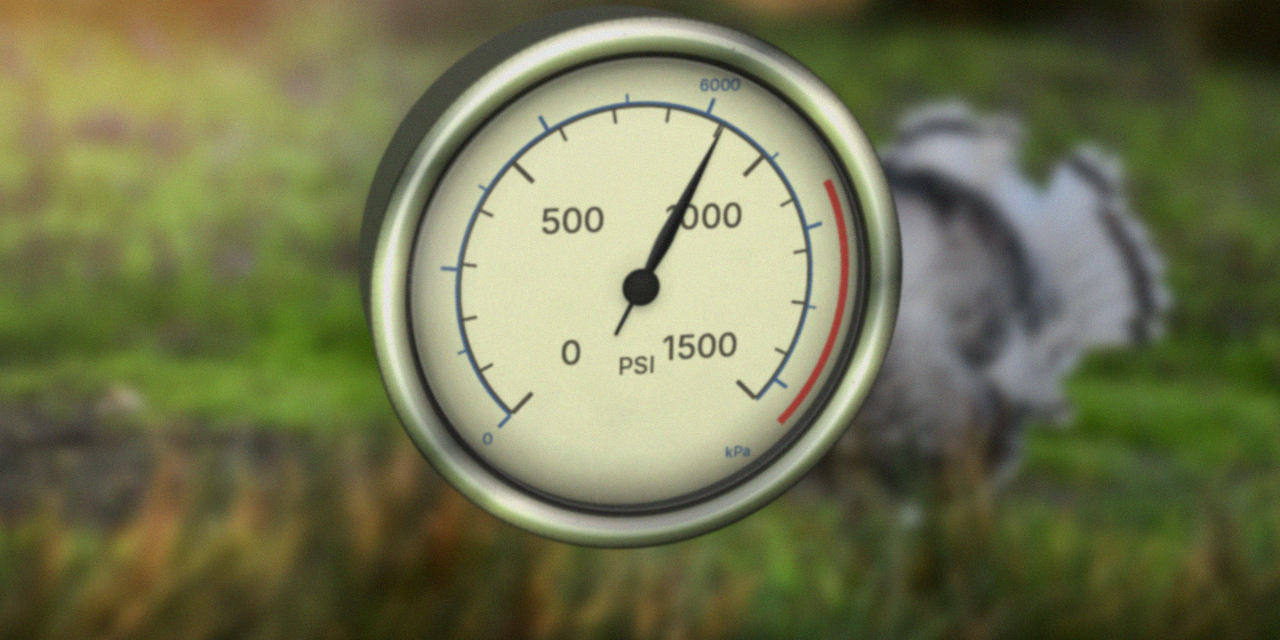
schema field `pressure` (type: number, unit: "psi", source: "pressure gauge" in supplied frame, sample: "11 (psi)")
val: 900 (psi)
